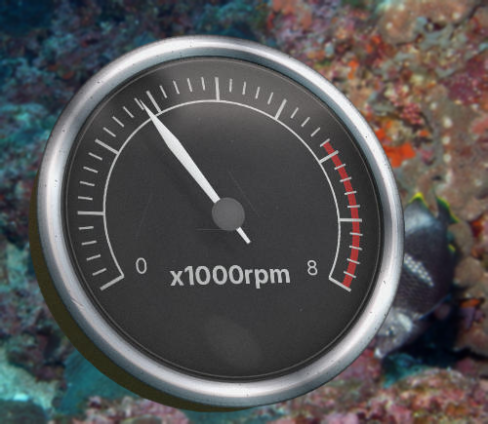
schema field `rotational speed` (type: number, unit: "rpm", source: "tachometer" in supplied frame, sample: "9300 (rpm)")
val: 2800 (rpm)
